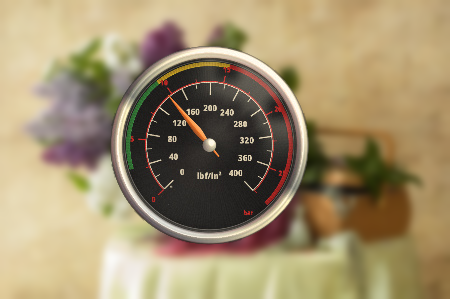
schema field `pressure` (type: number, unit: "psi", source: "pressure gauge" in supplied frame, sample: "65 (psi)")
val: 140 (psi)
